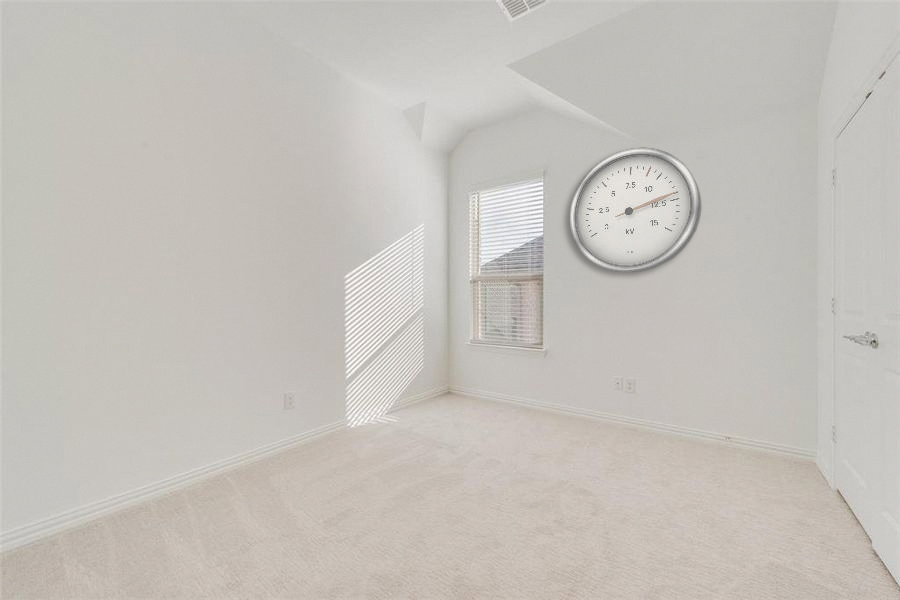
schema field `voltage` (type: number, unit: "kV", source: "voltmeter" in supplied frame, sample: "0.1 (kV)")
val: 12 (kV)
